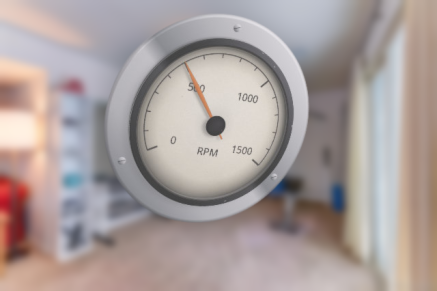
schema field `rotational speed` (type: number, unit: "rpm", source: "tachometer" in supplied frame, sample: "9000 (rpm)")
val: 500 (rpm)
